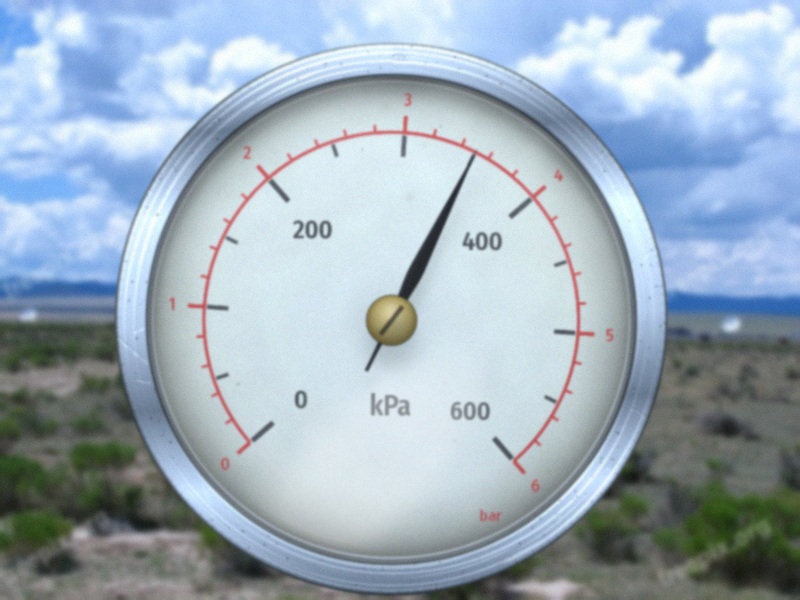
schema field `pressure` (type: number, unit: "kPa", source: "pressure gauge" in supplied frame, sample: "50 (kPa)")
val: 350 (kPa)
